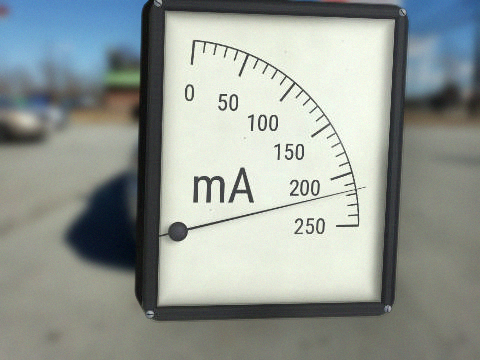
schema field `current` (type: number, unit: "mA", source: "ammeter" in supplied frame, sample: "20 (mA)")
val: 215 (mA)
